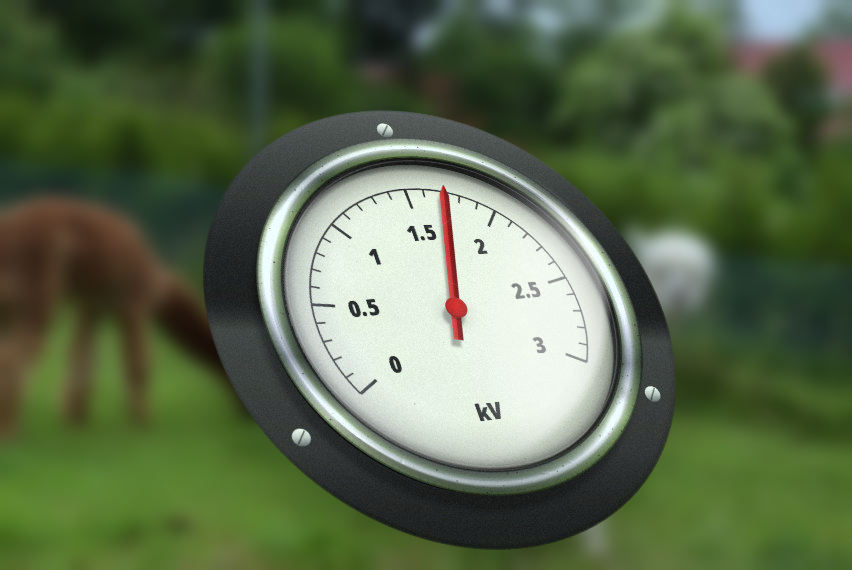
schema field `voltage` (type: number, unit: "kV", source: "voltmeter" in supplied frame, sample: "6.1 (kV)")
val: 1.7 (kV)
